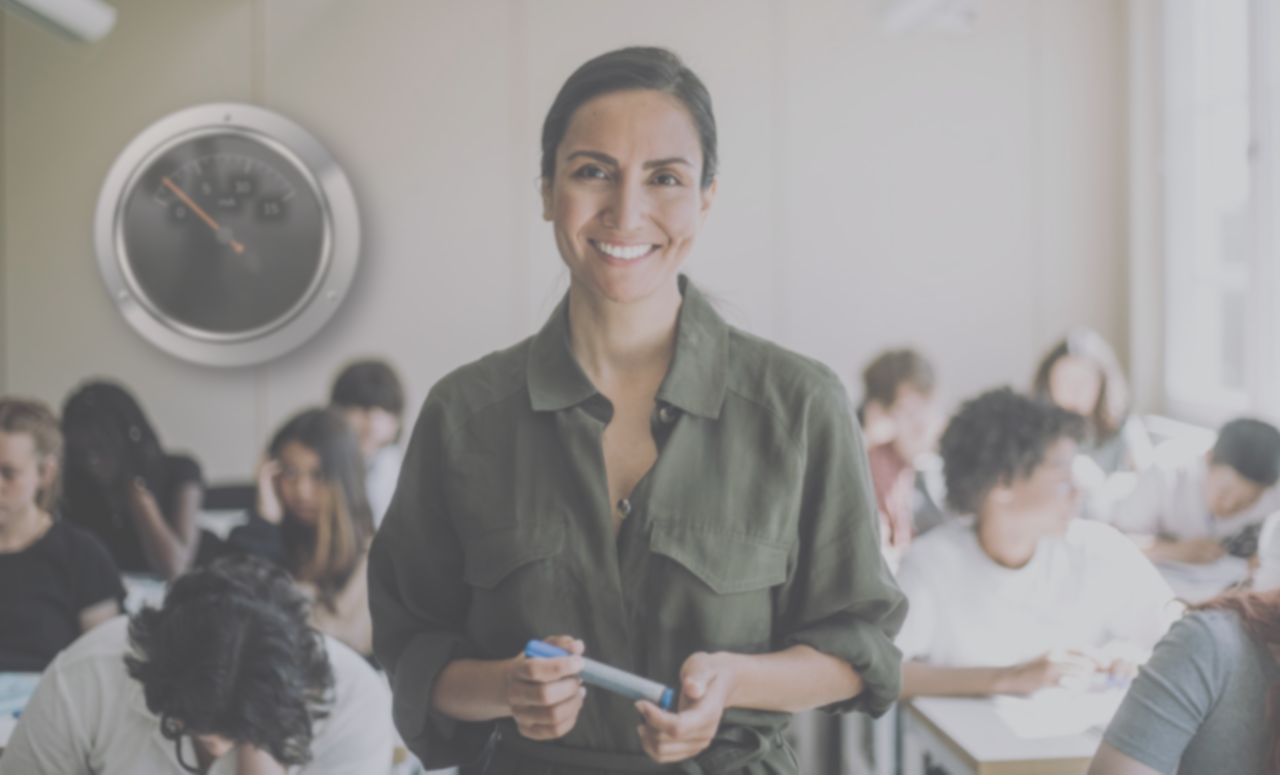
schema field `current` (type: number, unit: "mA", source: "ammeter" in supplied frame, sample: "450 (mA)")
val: 2 (mA)
